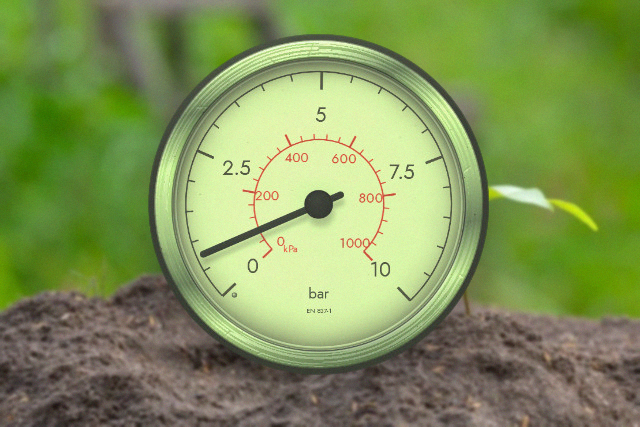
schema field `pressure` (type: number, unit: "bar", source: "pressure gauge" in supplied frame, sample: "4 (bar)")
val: 0.75 (bar)
